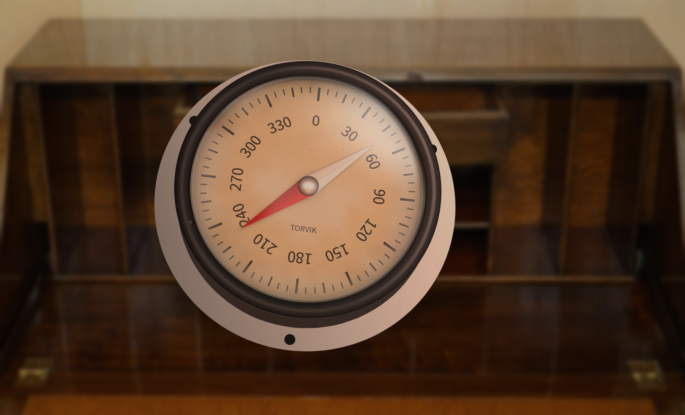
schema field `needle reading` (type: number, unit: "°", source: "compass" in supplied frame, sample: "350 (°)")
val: 230 (°)
